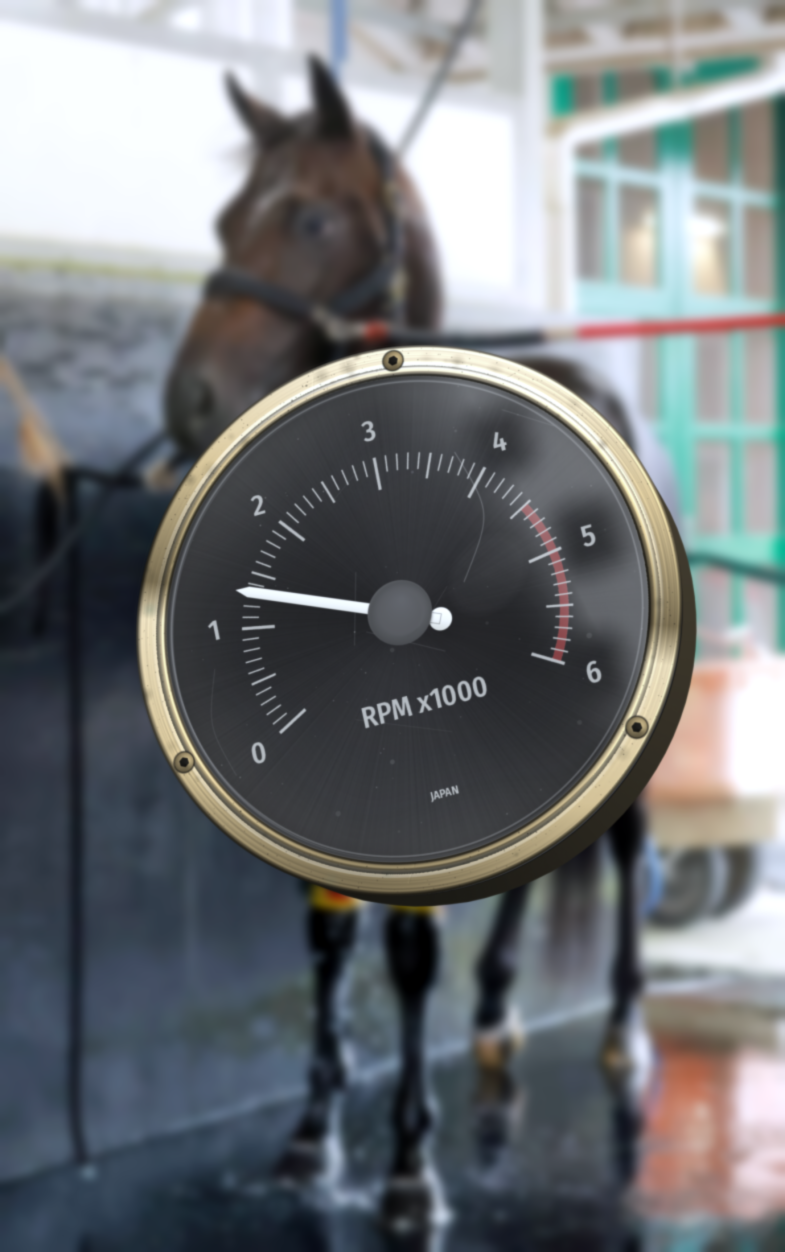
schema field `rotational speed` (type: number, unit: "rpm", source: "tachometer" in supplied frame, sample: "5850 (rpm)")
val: 1300 (rpm)
